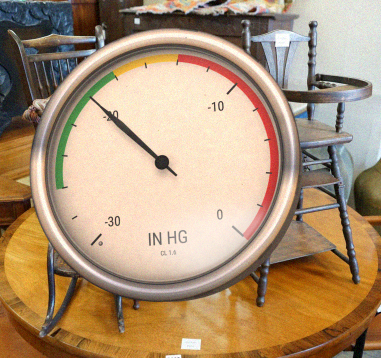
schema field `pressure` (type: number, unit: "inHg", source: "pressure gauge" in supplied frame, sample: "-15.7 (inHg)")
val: -20 (inHg)
